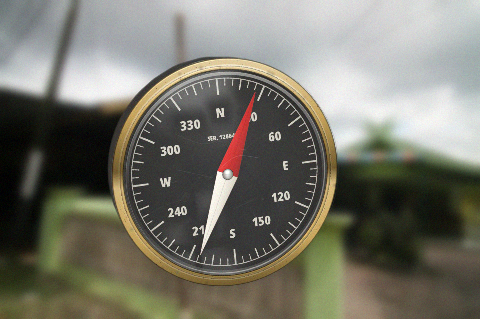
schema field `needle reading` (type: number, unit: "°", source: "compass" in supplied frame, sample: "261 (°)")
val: 25 (°)
